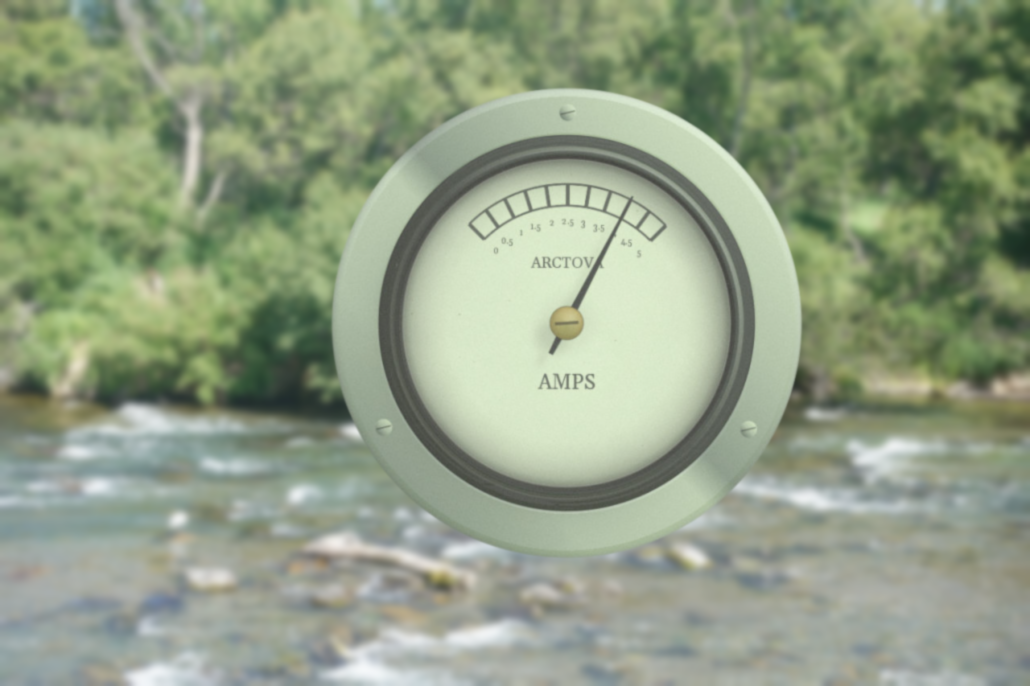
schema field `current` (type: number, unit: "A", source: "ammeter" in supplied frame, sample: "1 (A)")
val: 4 (A)
